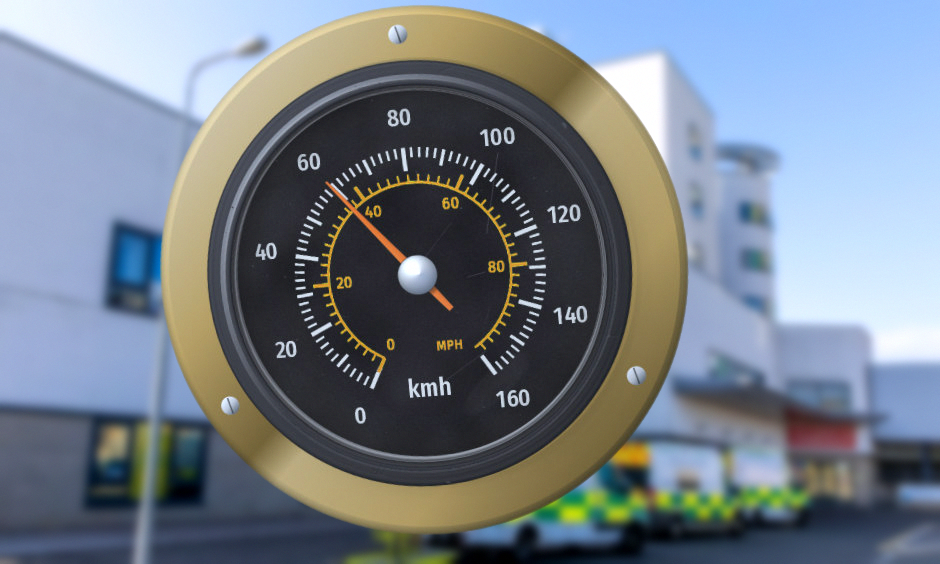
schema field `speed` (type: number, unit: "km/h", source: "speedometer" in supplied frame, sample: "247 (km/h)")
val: 60 (km/h)
